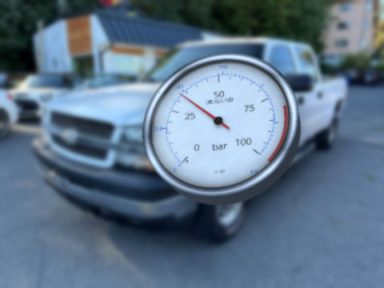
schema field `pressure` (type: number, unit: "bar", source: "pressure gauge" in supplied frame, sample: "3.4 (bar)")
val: 32.5 (bar)
